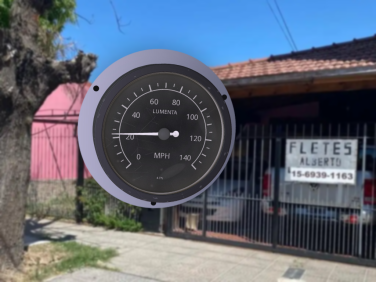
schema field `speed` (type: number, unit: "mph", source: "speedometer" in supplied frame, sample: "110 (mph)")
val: 22.5 (mph)
